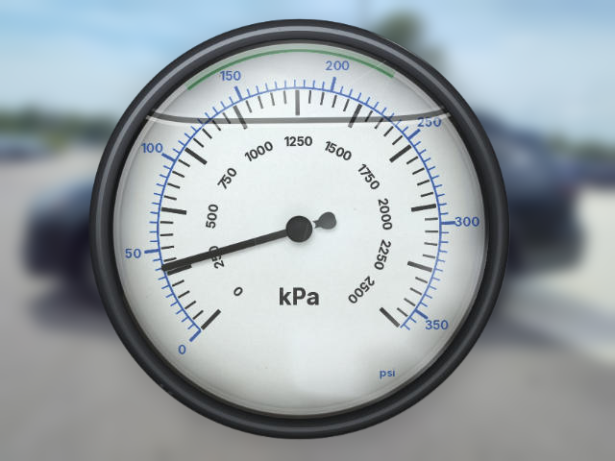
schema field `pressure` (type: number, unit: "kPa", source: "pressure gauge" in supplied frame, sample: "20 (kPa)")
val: 275 (kPa)
